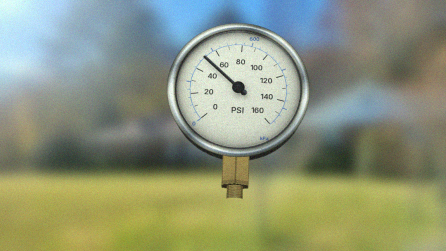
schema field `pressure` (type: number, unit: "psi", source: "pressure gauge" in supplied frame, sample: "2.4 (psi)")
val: 50 (psi)
